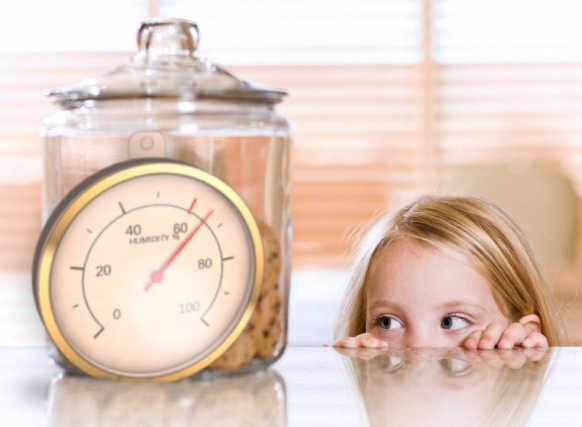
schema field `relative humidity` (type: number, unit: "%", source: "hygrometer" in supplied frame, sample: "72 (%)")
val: 65 (%)
